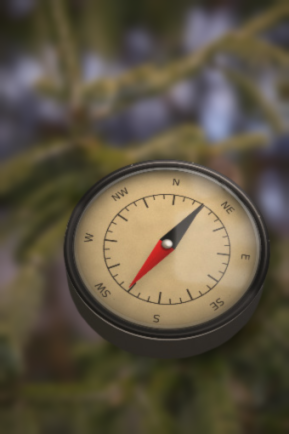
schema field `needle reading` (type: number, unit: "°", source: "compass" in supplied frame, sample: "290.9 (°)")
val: 210 (°)
